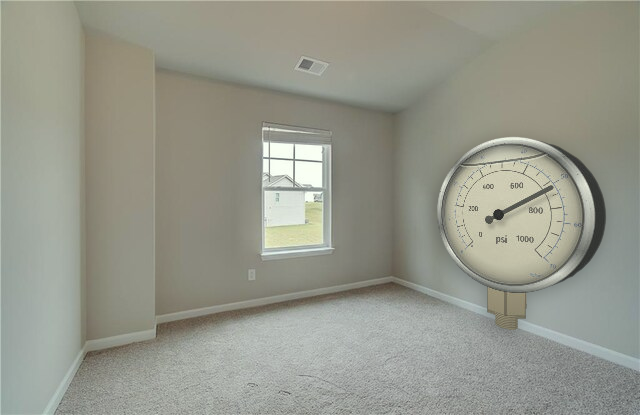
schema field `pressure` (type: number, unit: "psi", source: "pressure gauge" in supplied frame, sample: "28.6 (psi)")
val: 725 (psi)
